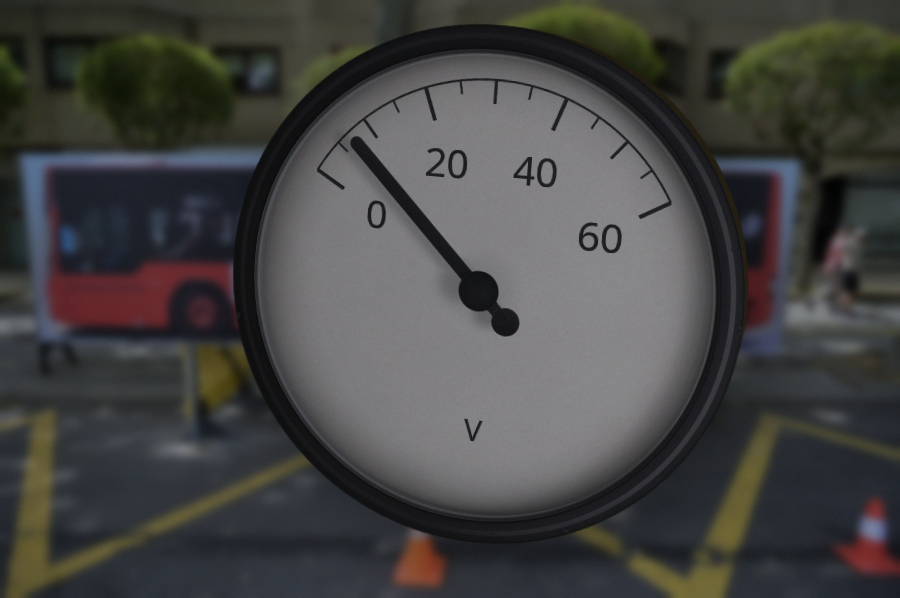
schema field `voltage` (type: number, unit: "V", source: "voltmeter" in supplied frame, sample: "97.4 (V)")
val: 7.5 (V)
